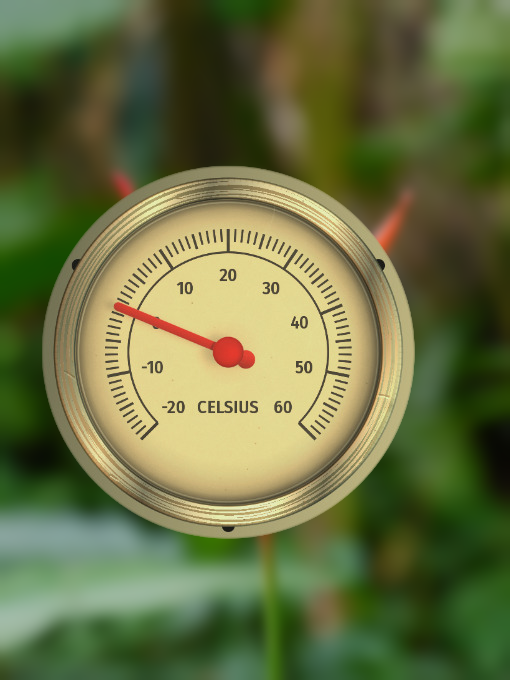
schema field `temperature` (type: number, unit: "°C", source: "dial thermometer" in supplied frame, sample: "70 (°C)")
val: 0 (°C)
